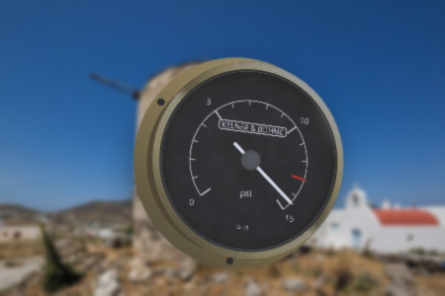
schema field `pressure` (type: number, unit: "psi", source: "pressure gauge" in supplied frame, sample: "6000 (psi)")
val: 14.5 (psi)
